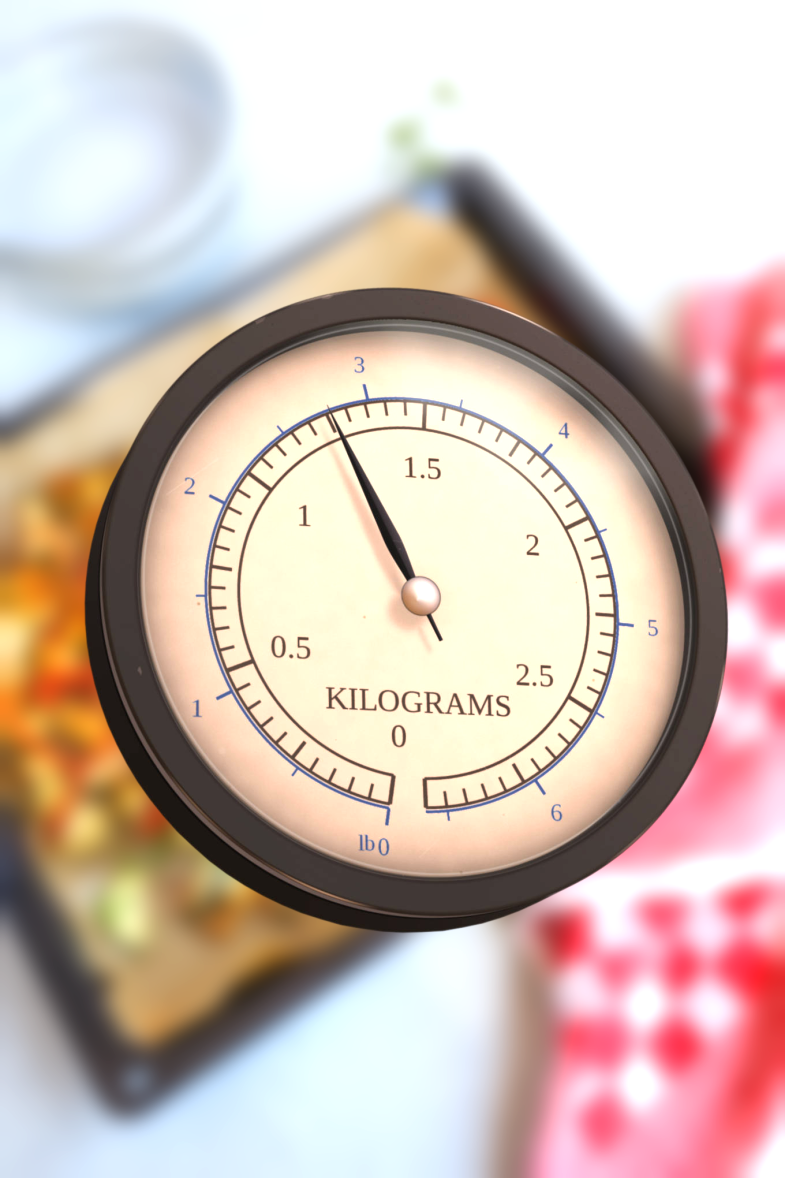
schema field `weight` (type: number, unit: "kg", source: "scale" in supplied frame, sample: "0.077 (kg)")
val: 1.25 (kg)
